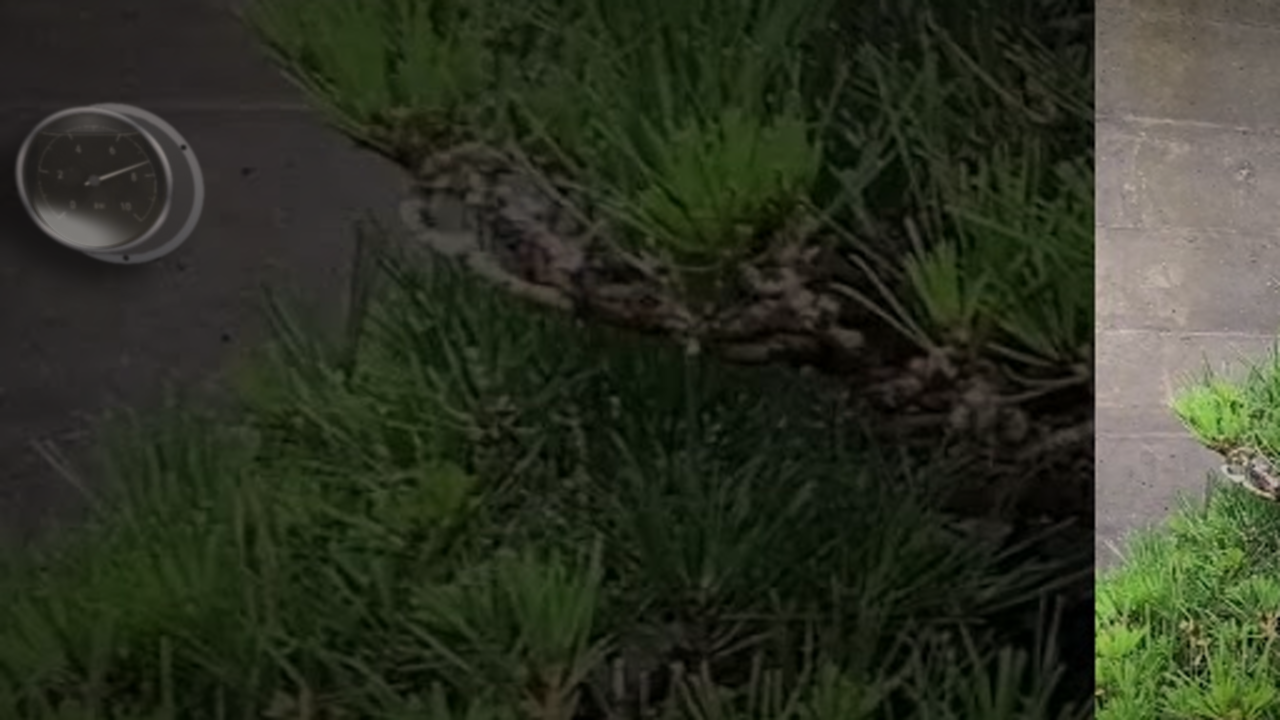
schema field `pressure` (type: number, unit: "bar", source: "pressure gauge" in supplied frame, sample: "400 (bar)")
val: 7.5 (bar)
